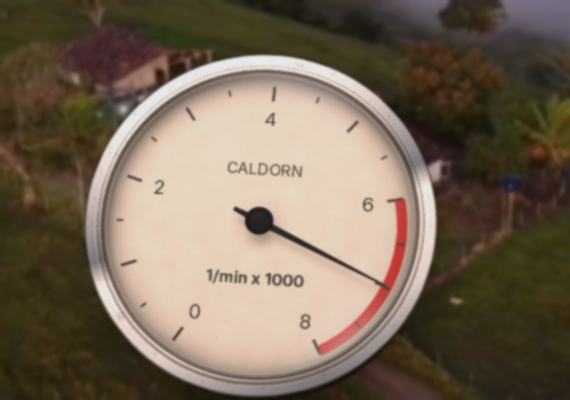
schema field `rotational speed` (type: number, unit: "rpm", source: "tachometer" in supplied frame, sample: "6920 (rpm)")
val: 7000 (rpm)
